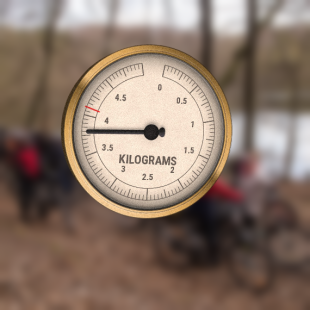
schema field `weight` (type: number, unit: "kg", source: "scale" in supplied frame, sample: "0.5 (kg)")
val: 3.8 (kg)
